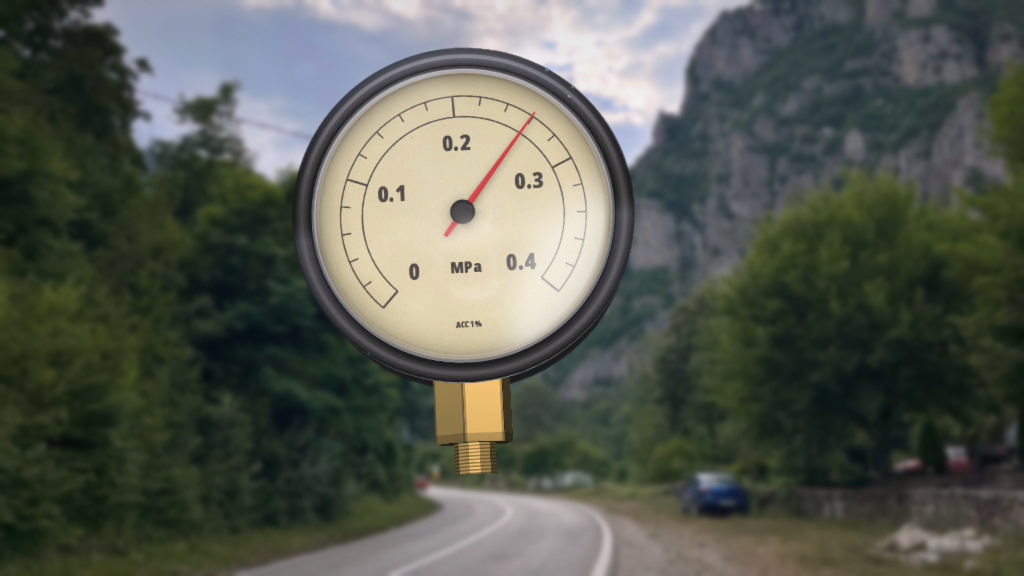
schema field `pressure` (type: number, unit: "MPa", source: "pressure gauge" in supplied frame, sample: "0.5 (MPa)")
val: 0.26 (MPa)
